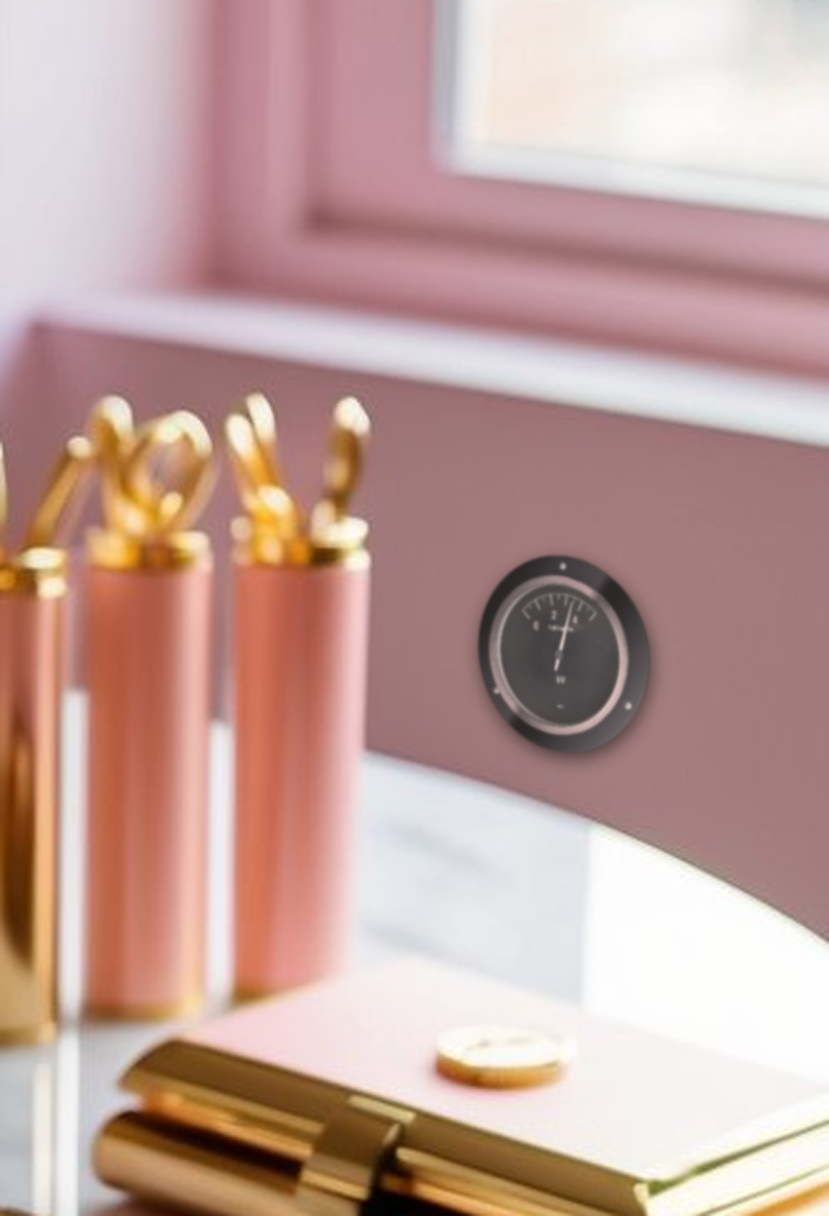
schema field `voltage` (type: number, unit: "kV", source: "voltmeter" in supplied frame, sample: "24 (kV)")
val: 3.5 (kV)
